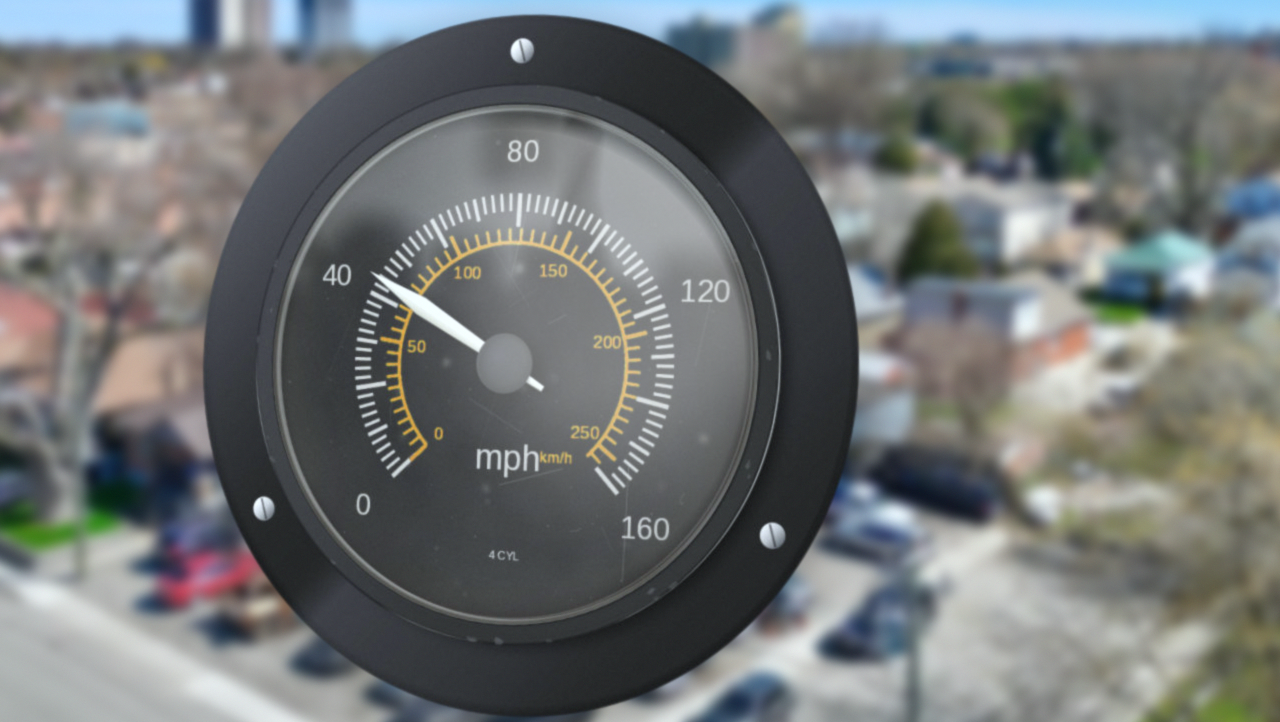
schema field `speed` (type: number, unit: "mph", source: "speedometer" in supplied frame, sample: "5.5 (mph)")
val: 44 (mph)
